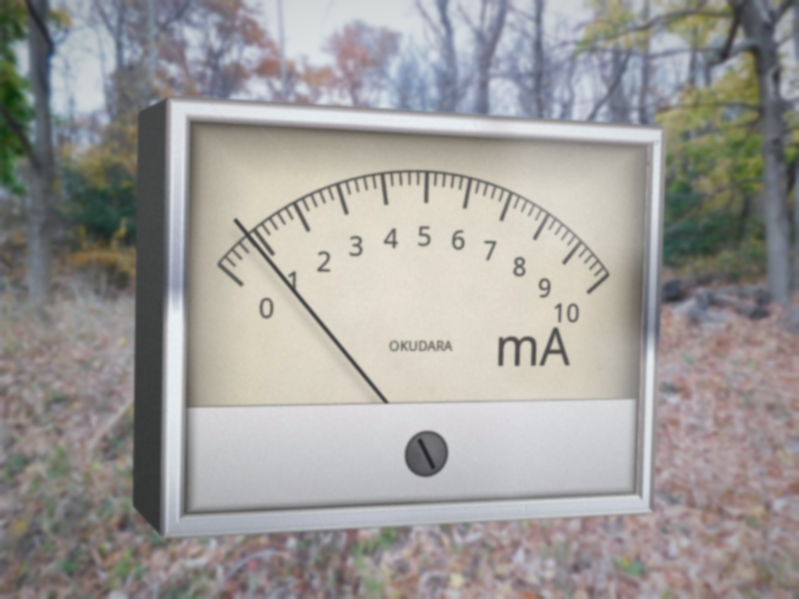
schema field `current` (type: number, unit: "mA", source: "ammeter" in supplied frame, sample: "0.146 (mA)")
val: 0.8 (mA)
